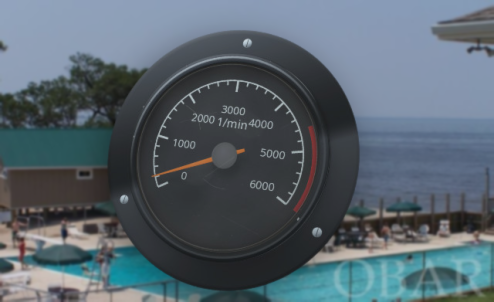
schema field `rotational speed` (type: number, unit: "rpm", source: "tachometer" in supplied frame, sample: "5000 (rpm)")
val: 200 (rpm)
